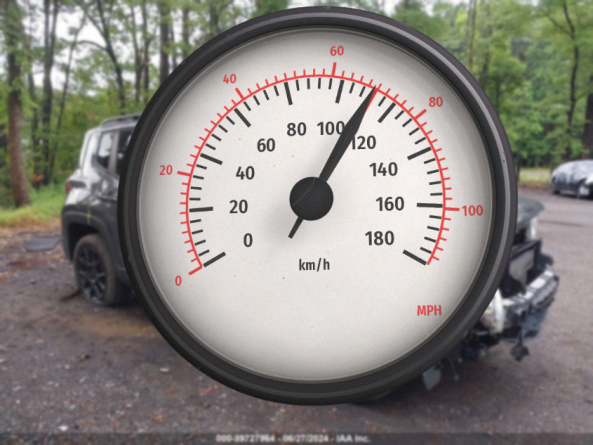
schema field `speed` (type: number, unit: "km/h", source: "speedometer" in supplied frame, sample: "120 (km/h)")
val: 112 (km/h)
